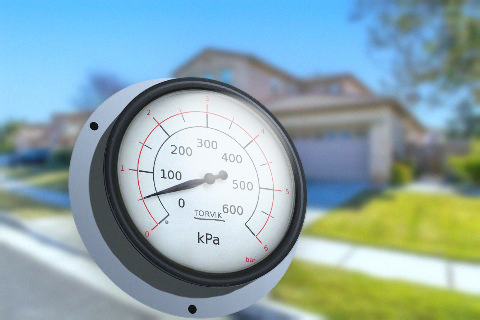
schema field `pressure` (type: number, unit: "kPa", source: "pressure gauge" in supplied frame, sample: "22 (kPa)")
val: 50 (kPa)
